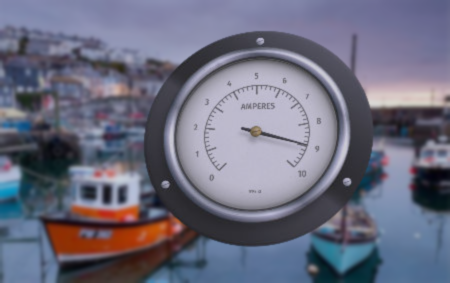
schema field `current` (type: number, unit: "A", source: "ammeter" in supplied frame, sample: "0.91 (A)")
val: 9 (A)
